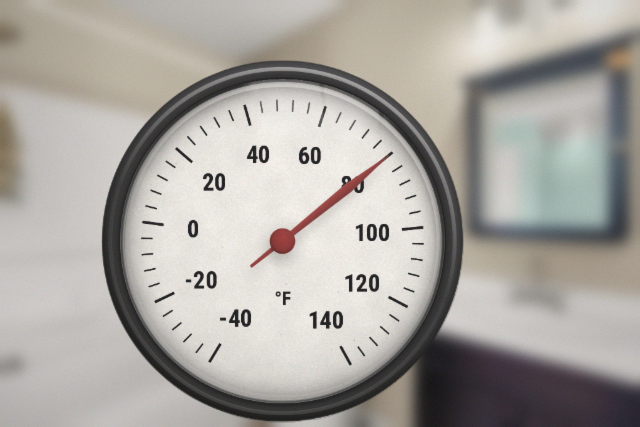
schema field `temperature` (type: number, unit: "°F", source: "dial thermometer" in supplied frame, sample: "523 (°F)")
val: 80 (°F)
